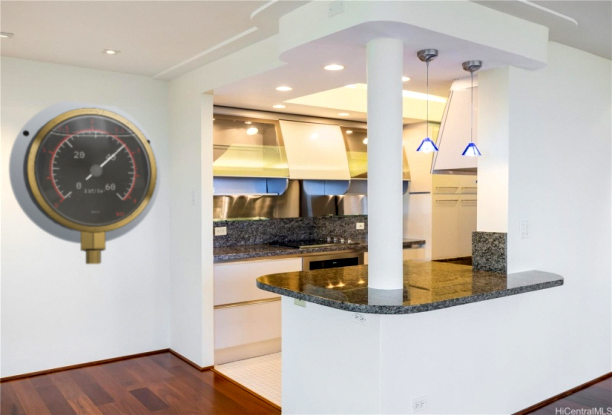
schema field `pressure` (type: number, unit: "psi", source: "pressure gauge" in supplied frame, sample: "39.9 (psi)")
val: 40 (psi)
